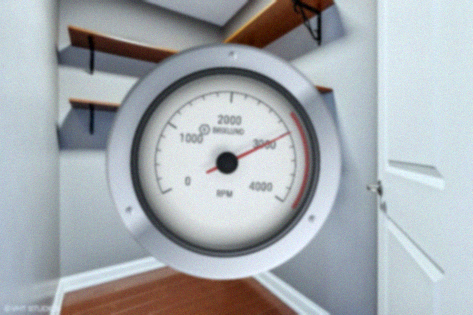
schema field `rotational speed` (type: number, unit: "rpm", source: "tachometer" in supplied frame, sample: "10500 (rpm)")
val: 3000 (rpm)
